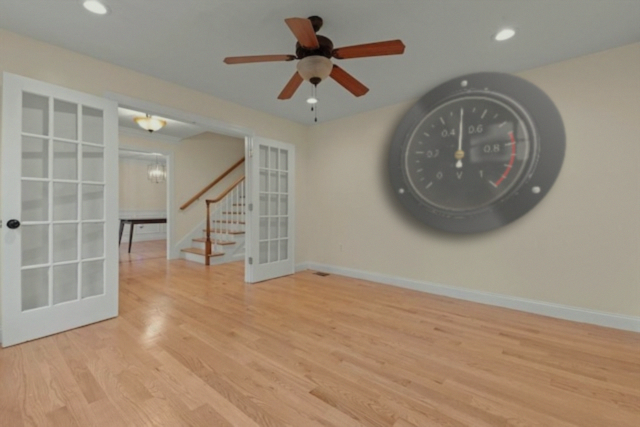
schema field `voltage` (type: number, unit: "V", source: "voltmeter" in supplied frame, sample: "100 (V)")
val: 0.5 (V)
